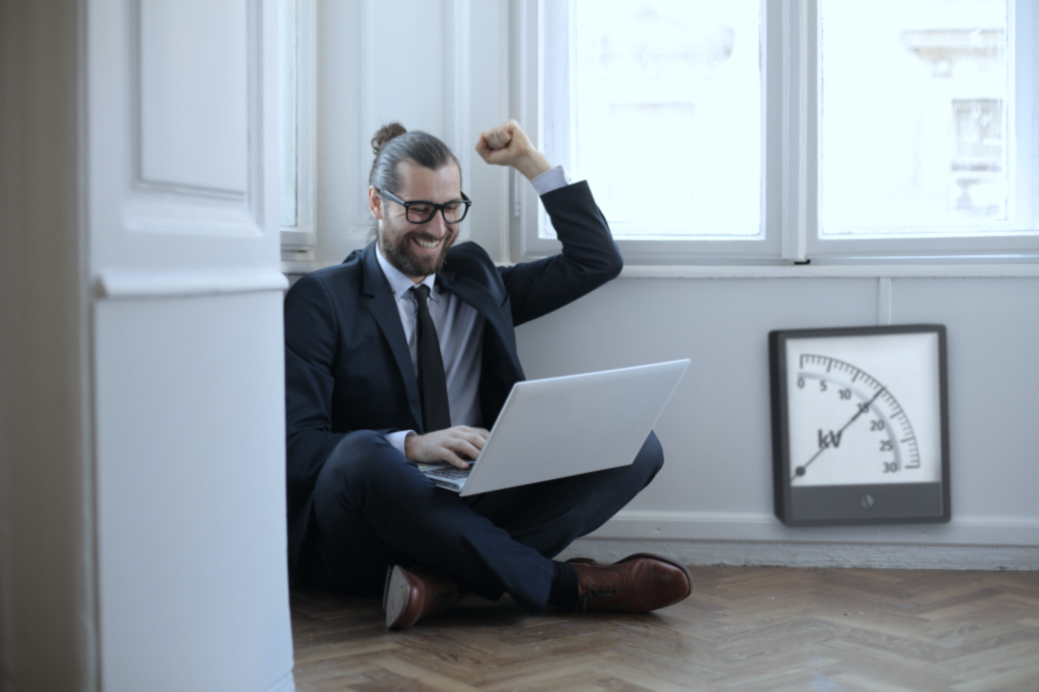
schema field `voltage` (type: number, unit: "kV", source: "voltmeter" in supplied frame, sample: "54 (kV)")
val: 15 (kV)
